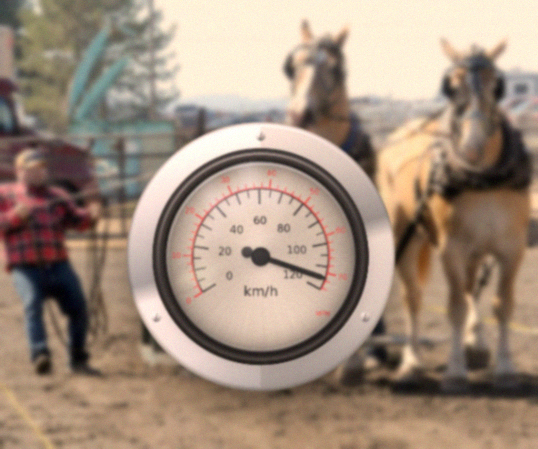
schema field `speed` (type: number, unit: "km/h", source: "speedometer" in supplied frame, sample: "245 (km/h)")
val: 115 (km/h)
